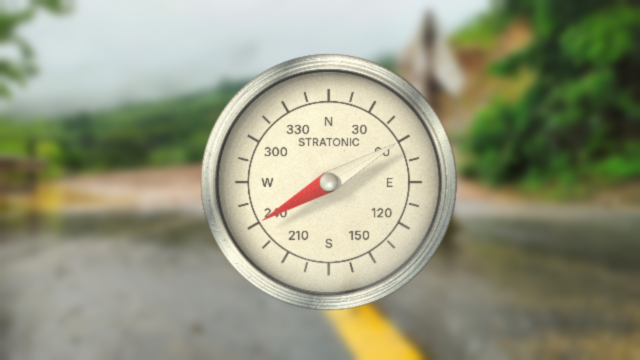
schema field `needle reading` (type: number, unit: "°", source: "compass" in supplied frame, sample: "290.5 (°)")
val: 240 (°)
